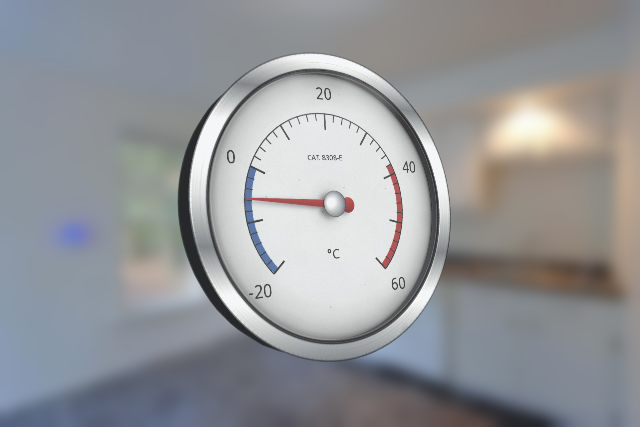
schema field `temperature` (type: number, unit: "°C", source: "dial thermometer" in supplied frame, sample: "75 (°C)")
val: -6 (°C)
